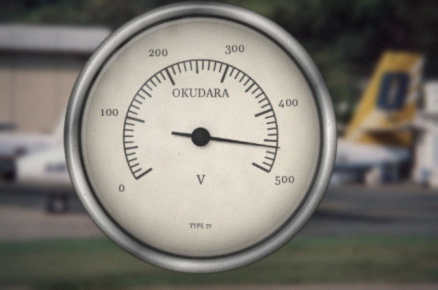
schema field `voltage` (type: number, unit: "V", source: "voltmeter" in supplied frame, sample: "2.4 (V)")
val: 460 (V)
